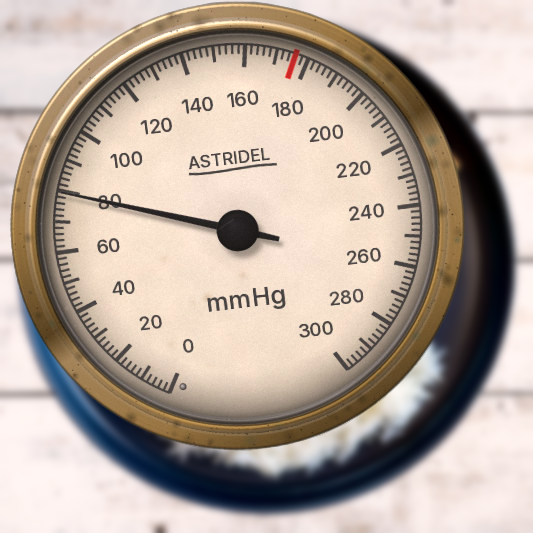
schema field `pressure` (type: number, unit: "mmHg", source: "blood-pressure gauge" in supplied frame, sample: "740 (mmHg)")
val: 80 (mmHg)
